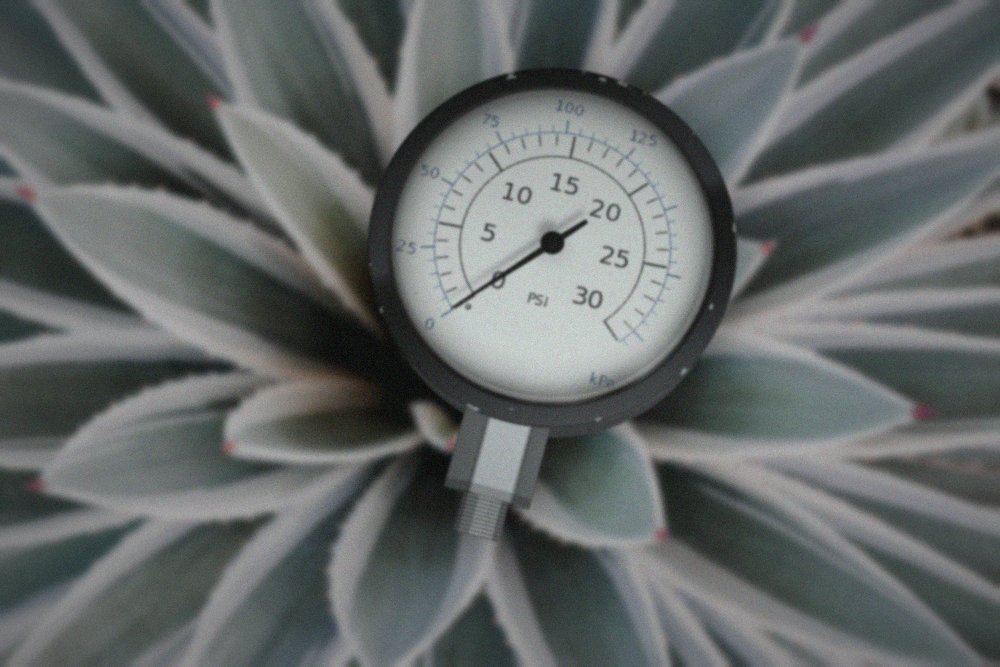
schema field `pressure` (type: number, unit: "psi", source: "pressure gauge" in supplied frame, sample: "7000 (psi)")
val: 0 (psi)
